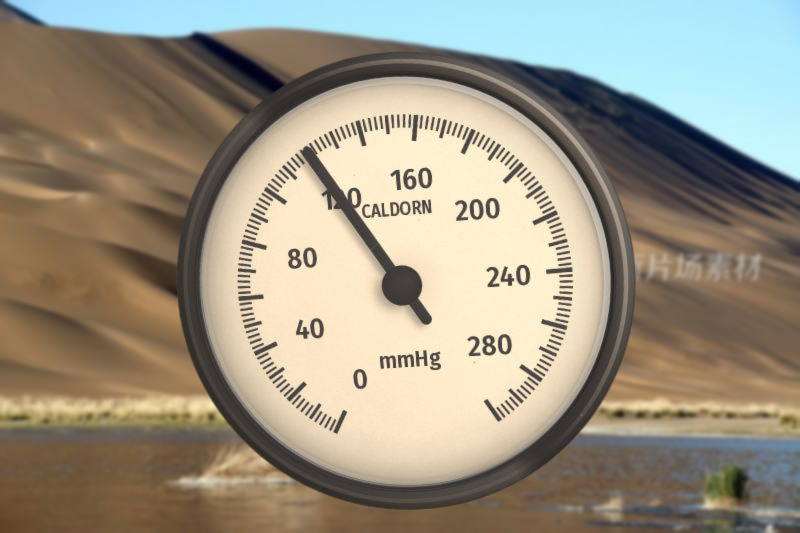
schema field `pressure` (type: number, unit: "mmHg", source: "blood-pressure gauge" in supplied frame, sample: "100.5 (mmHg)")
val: 120 (mmHg)
